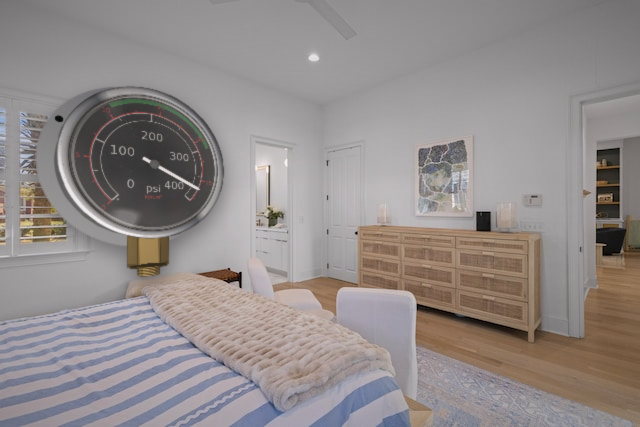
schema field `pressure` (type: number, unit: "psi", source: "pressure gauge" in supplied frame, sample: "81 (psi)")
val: 375 (psi)
